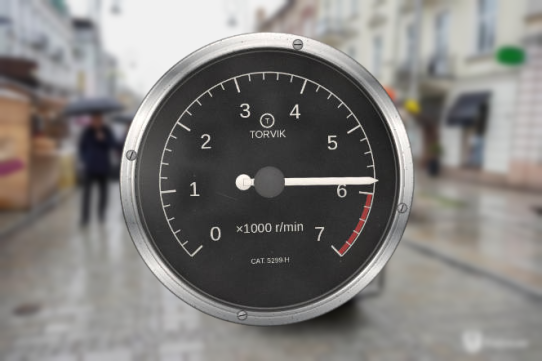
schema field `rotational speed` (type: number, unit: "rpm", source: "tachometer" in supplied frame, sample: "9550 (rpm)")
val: 5800 (rpm)
